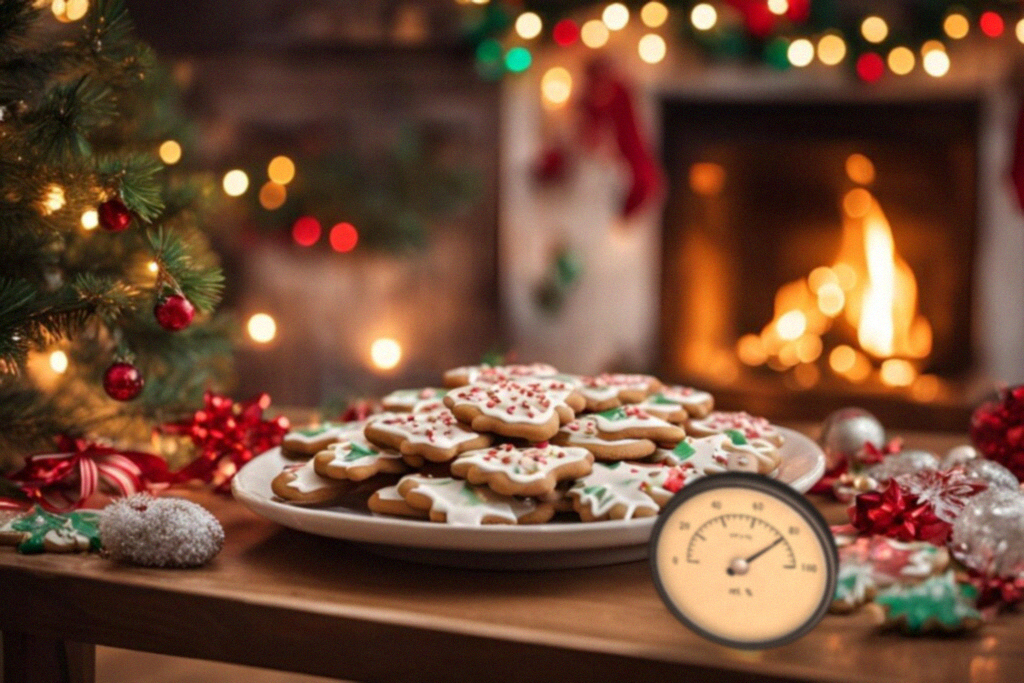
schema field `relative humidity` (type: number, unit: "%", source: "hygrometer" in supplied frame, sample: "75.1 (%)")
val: 80 (%)
